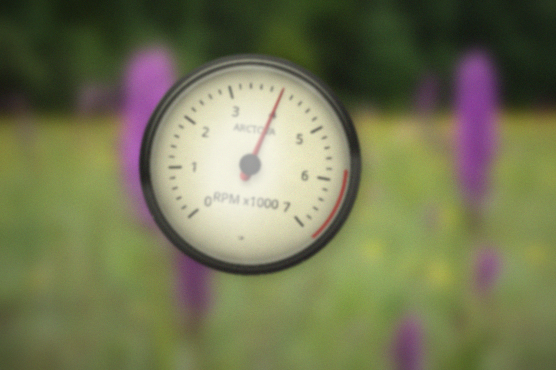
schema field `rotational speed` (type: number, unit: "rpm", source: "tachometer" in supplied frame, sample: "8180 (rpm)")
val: 4000 (rpm)
